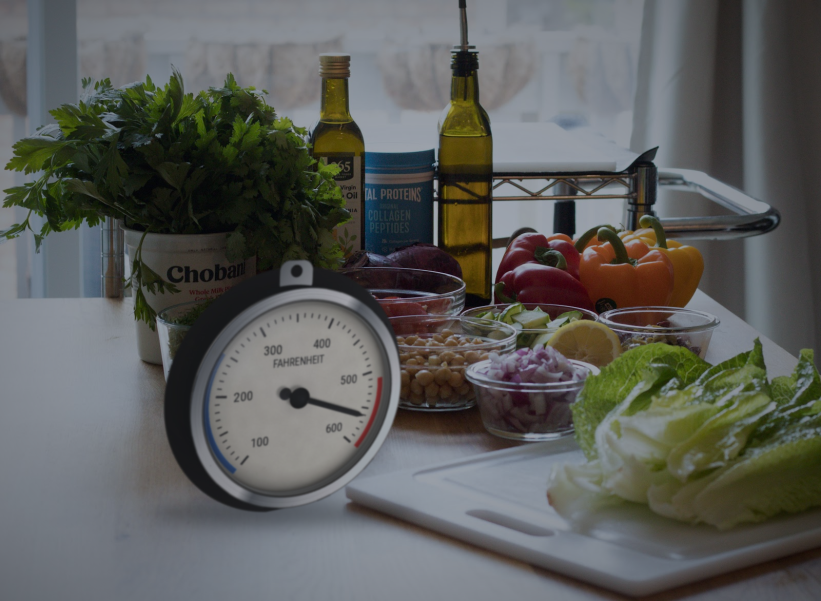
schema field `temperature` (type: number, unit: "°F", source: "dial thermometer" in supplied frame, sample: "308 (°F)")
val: 560 (°F)
